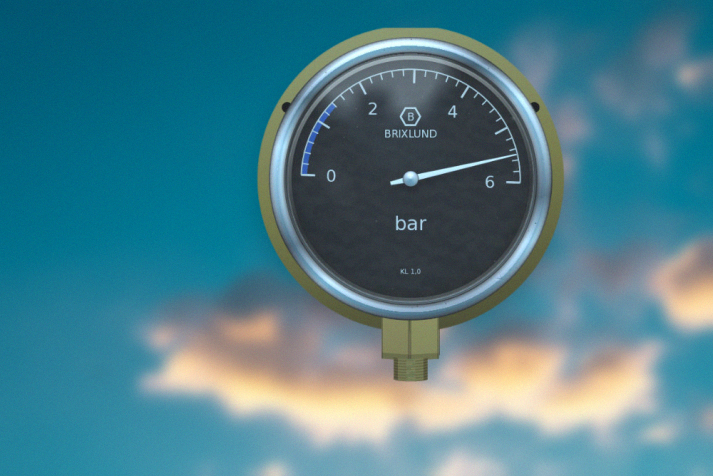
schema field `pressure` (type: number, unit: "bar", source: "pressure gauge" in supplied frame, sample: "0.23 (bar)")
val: 5.5 (bar)
